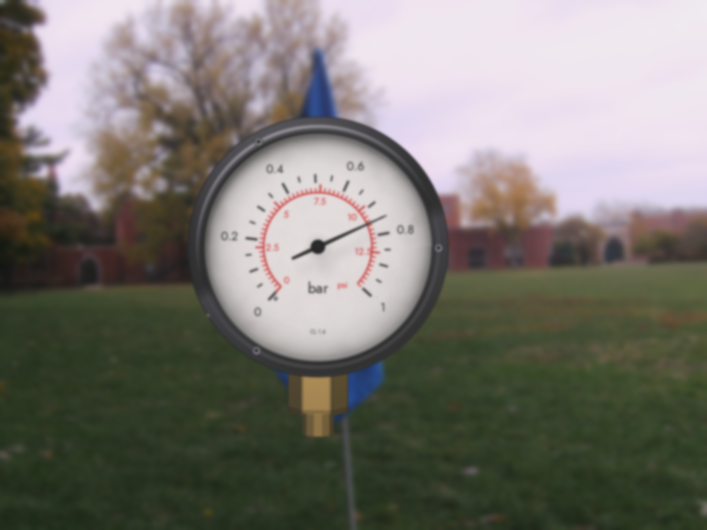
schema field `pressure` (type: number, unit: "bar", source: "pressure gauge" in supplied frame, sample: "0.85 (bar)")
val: 0.75 (bar)
